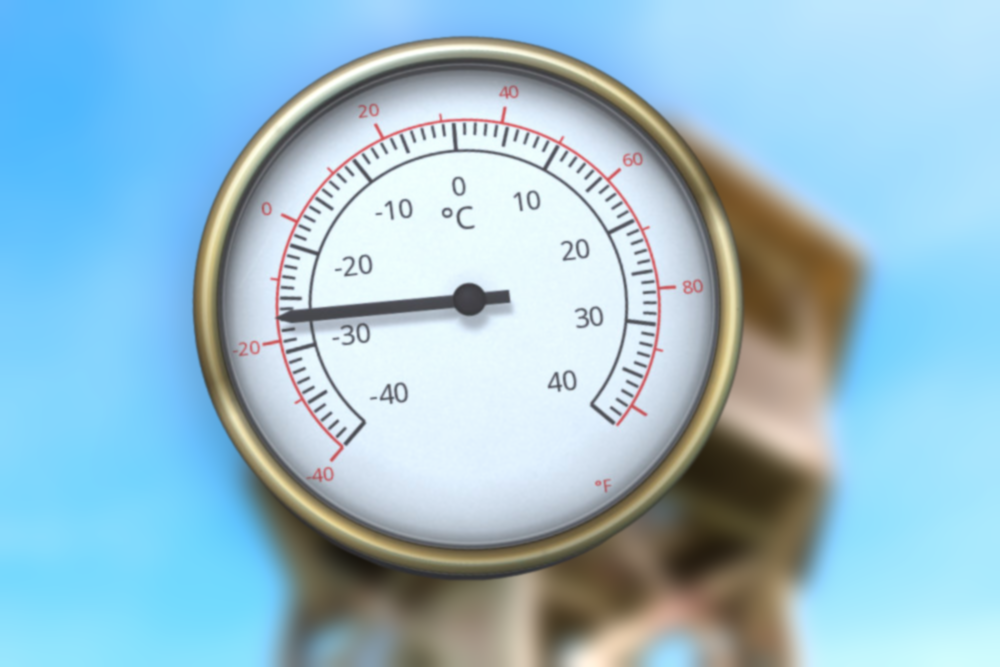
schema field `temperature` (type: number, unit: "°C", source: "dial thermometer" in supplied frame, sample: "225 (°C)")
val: -27 (°C)
